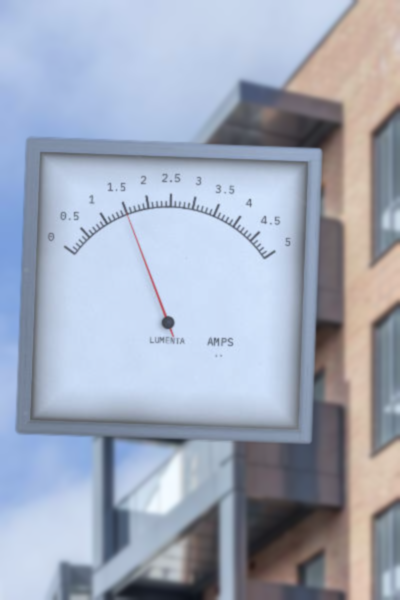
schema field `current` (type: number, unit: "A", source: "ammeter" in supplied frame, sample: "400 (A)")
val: 1.5 (A)
